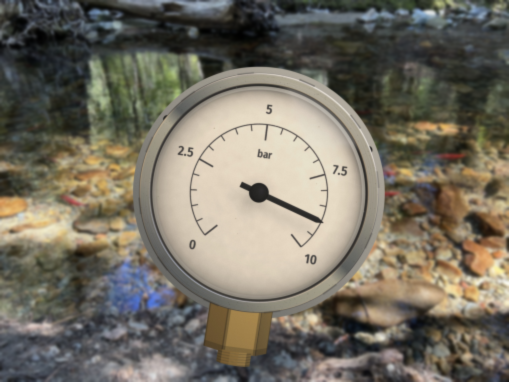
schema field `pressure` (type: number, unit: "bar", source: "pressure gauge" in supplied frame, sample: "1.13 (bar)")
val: 9 (bar)
